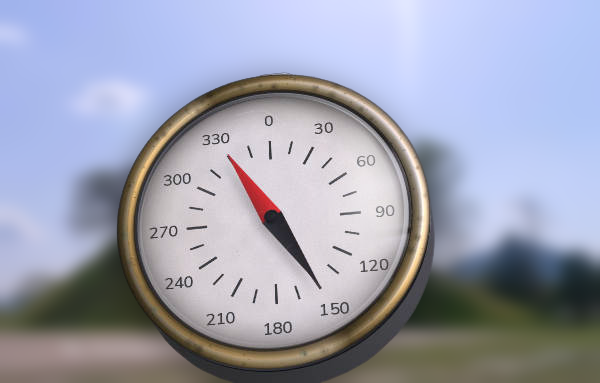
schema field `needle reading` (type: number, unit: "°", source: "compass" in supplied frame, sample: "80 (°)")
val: 330 (°)
